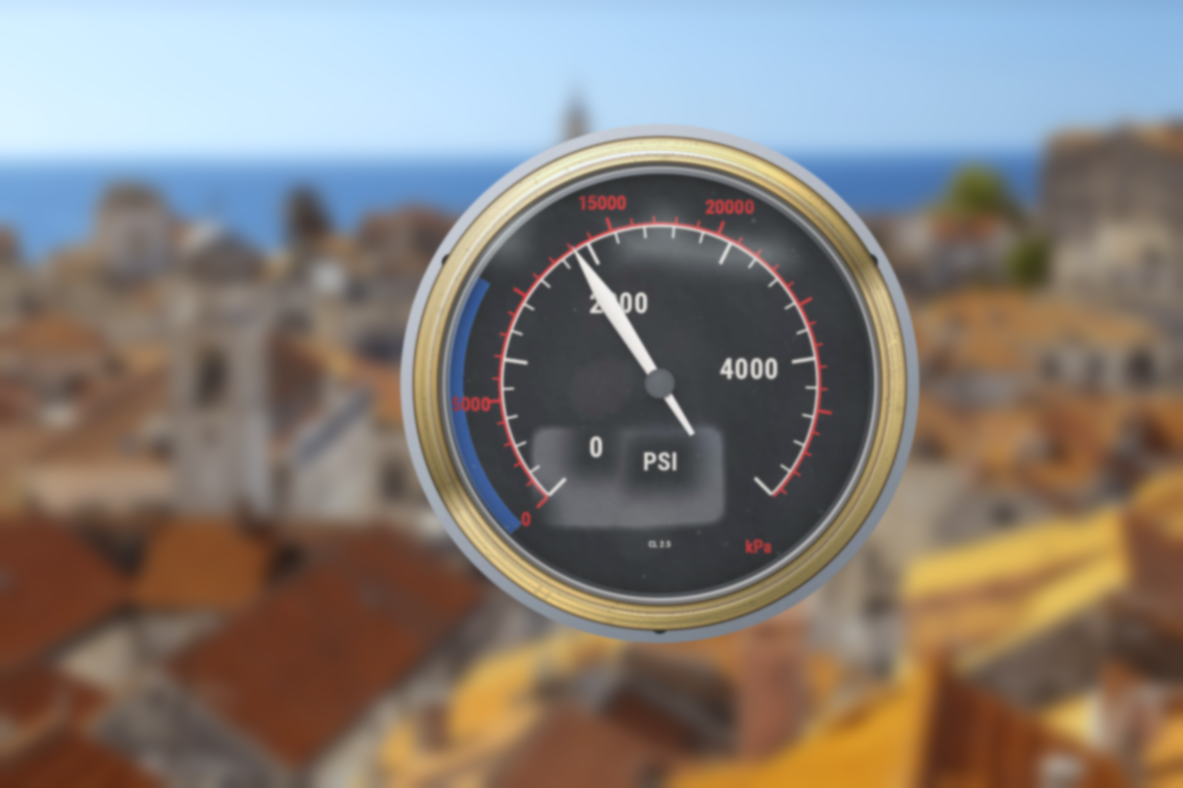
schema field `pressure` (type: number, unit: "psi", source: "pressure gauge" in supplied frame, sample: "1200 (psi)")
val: 1900 (psi)
